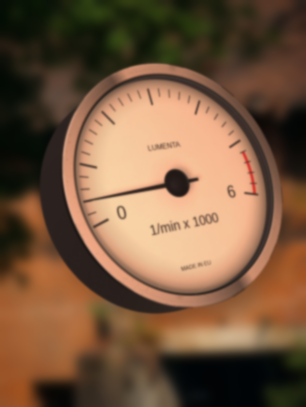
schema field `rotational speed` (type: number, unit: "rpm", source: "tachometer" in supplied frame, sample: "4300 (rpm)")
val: 400 (rpm)
